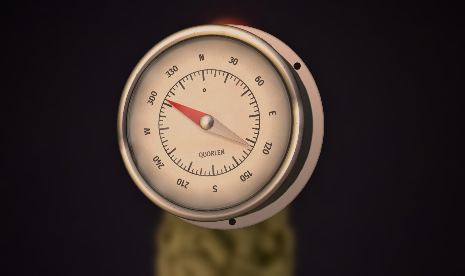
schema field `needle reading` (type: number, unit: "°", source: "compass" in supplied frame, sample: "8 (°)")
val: 305 (°)
